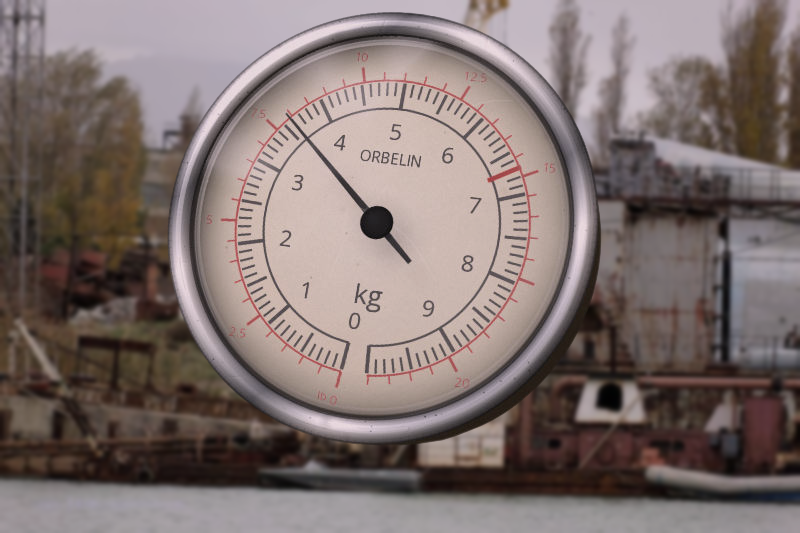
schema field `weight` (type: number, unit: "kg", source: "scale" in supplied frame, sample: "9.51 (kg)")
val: 3.6 (kg)
